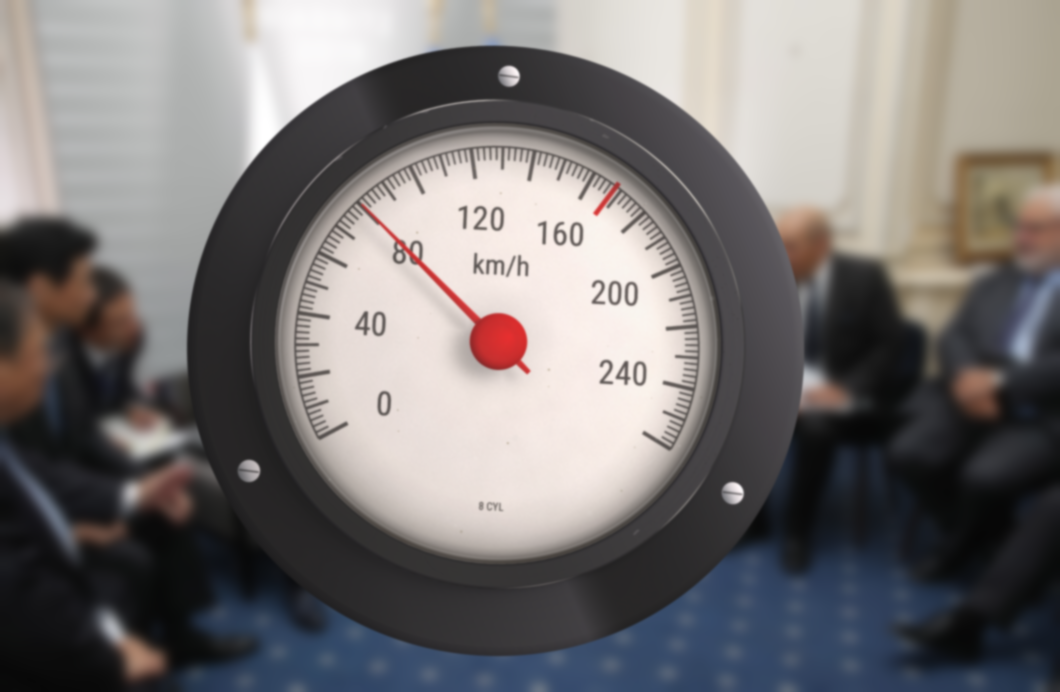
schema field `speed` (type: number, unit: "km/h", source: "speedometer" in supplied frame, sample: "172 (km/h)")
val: 80 (km/h)
